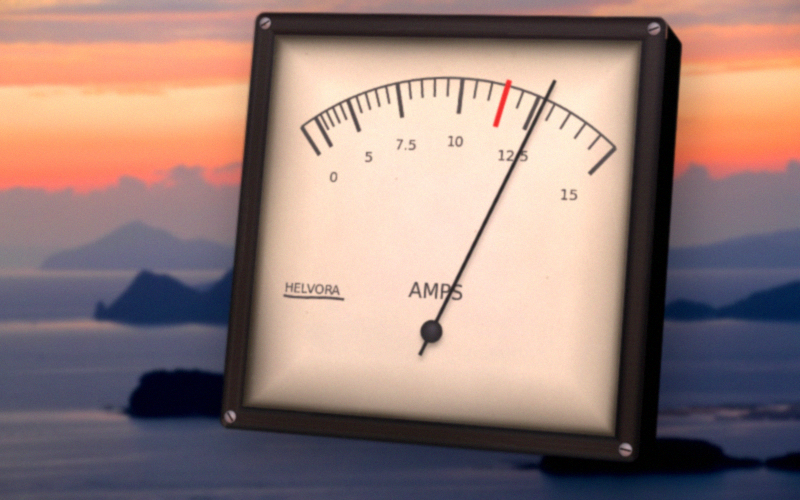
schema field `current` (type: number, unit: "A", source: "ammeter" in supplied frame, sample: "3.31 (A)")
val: 12.75 (A)
